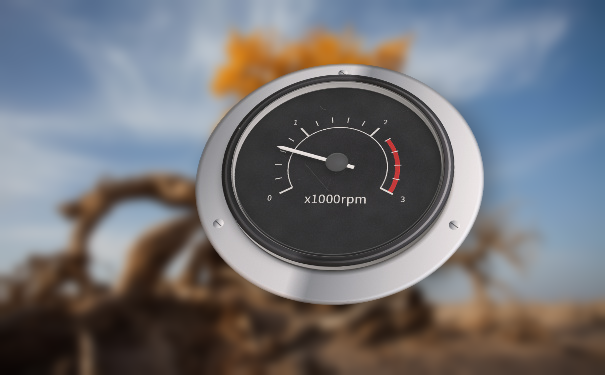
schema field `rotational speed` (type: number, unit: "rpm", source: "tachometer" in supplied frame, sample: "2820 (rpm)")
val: 600 (rpm)
